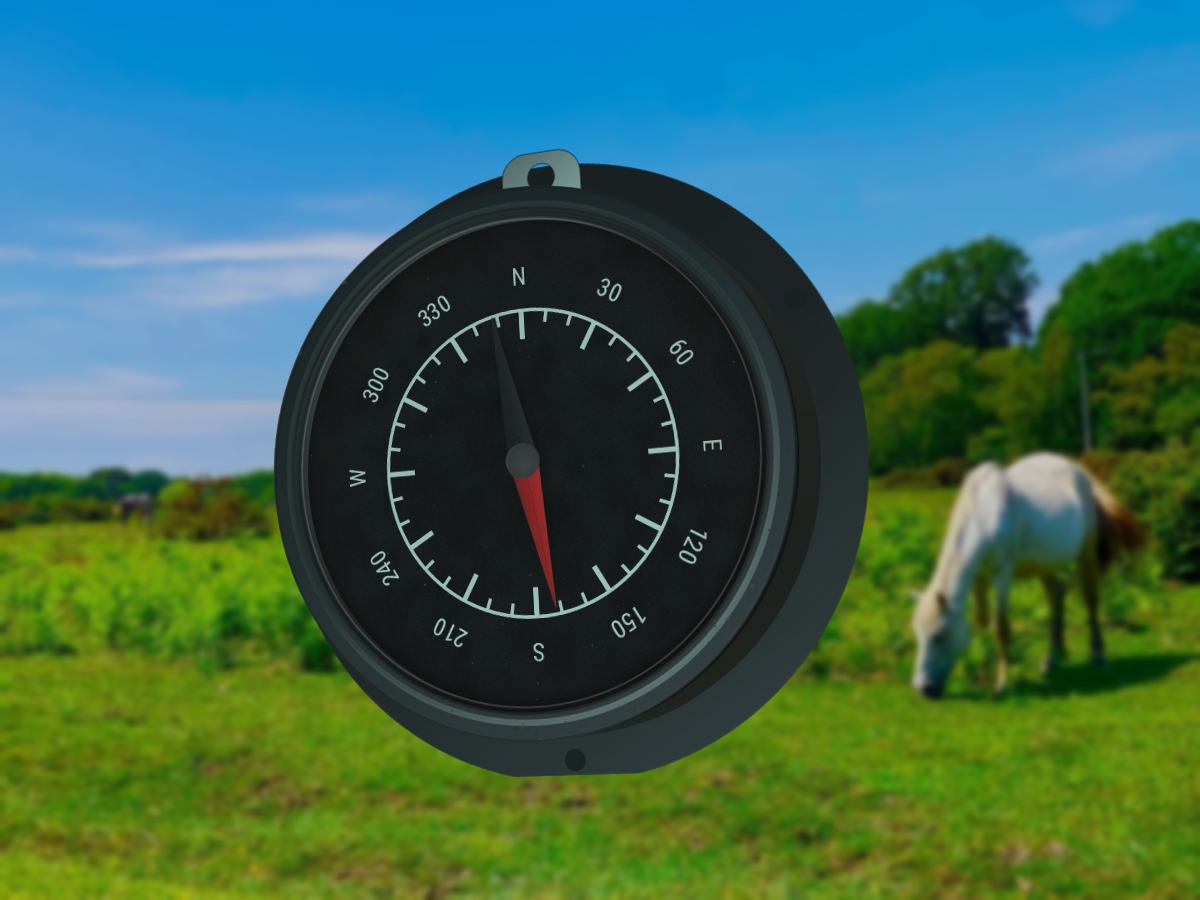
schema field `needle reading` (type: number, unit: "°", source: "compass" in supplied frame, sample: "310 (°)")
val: 170 (°)
